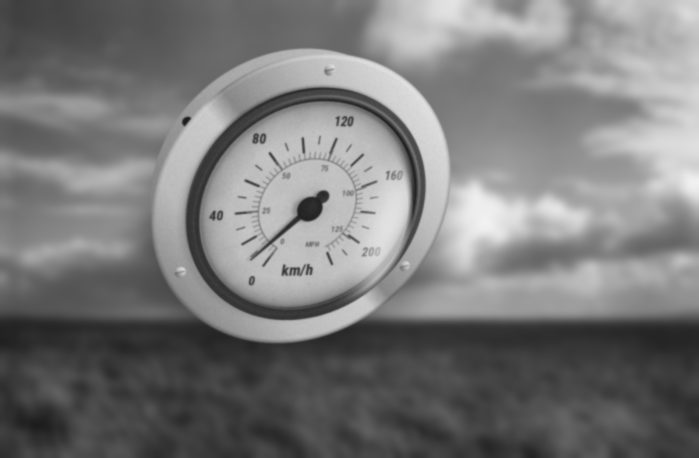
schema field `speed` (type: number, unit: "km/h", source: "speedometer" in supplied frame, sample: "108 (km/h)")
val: 10 (km/h)
